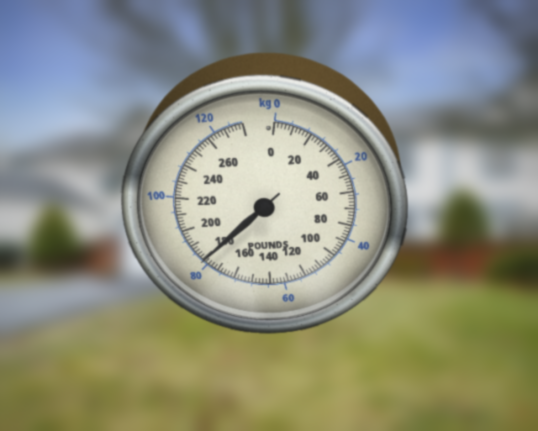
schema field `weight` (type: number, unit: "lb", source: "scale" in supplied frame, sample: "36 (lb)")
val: 180 (lb)
